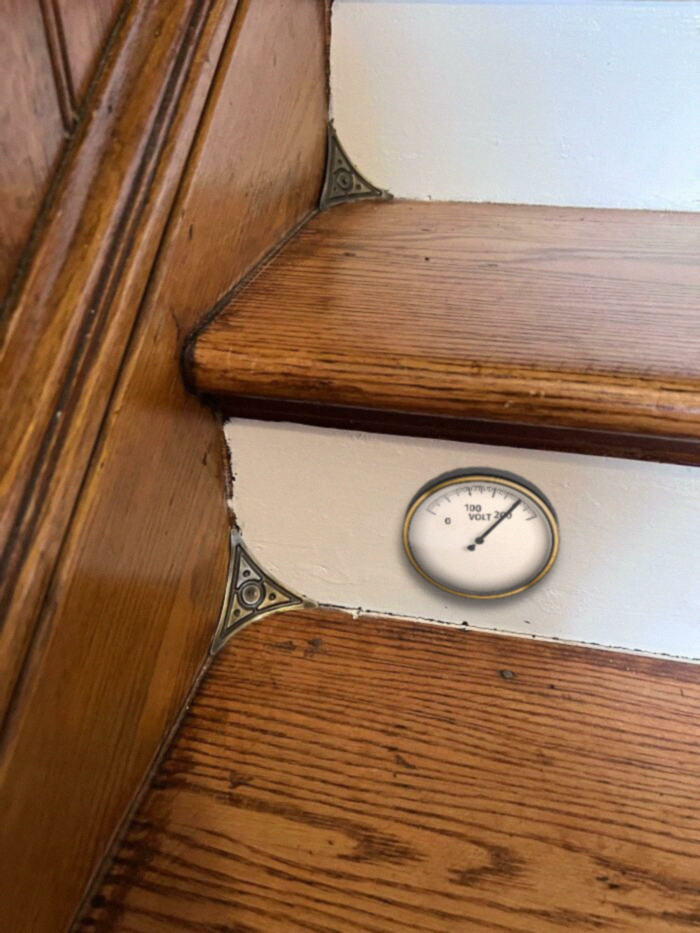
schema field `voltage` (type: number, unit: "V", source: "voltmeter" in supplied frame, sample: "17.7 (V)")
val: 200 (V)
